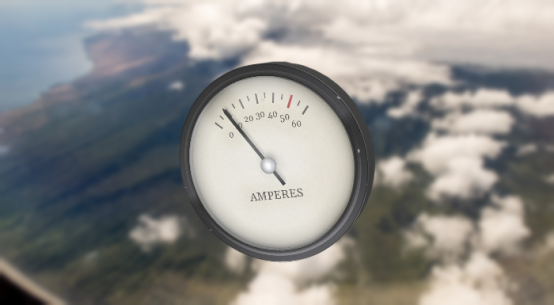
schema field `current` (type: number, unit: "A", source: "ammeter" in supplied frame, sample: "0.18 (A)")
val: 10 (A)
